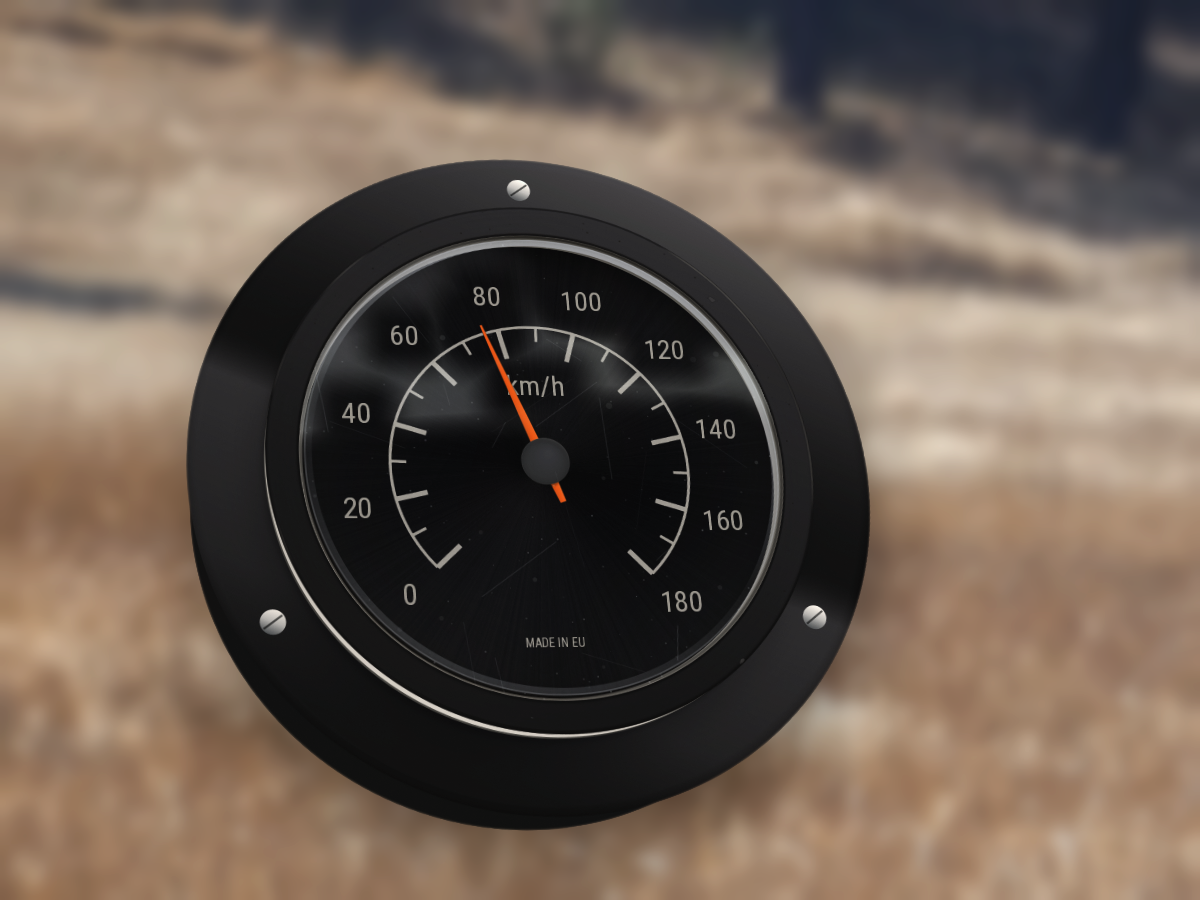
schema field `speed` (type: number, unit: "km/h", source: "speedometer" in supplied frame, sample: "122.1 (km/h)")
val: 75 (km/h)
